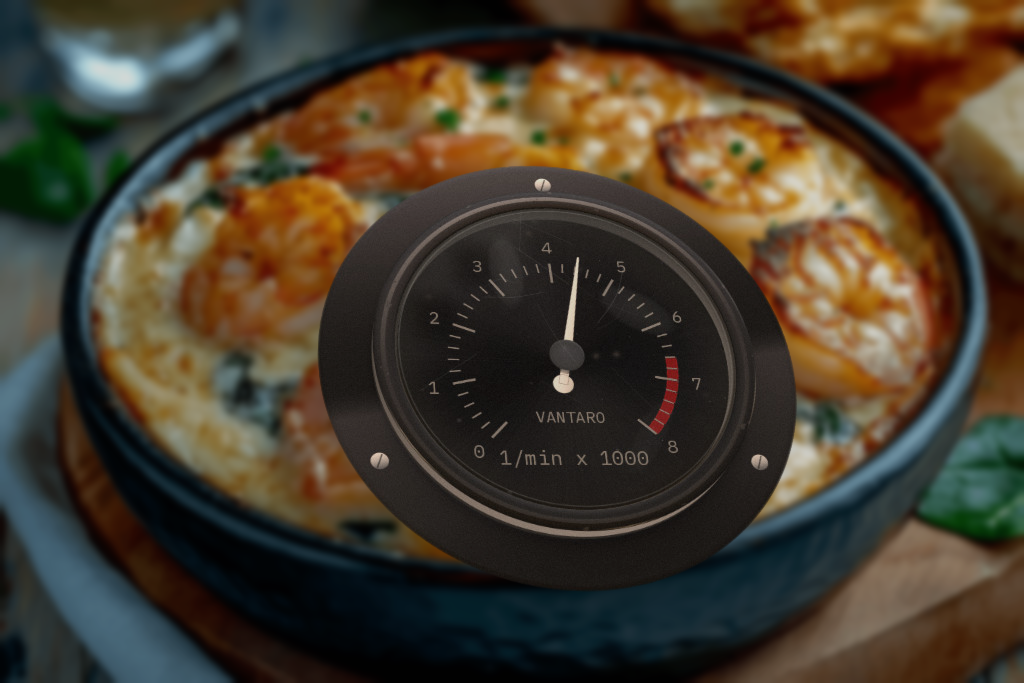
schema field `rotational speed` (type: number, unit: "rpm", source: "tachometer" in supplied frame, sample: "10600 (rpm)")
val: 4400 (rpm)
